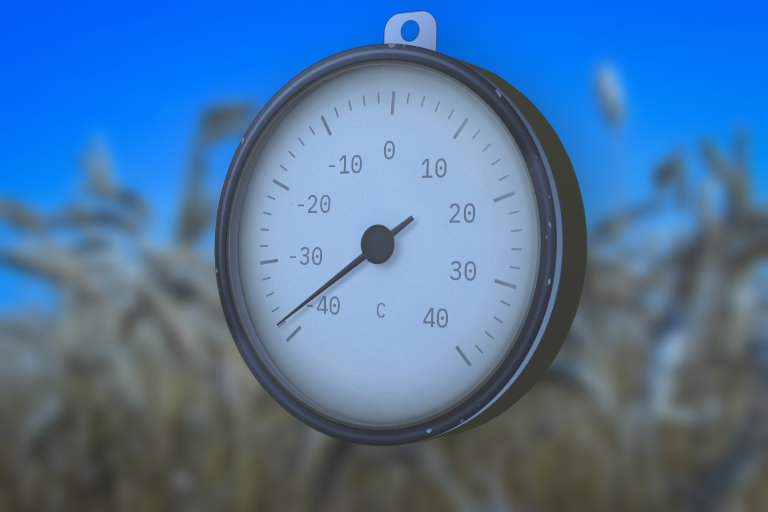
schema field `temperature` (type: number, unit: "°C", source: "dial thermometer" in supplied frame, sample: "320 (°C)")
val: -38 (°C)
